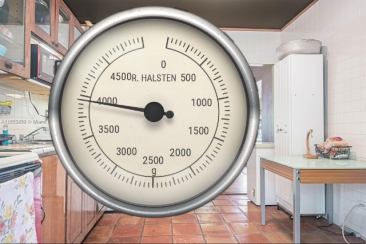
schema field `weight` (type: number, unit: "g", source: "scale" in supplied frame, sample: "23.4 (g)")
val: 3950 (g)
